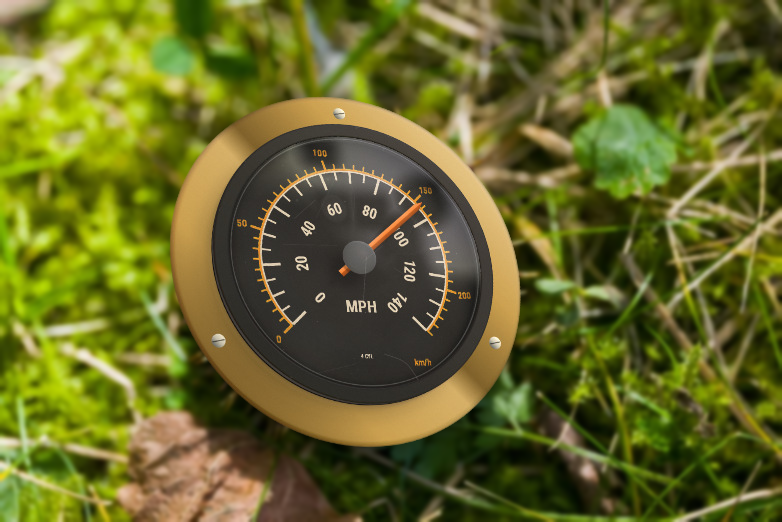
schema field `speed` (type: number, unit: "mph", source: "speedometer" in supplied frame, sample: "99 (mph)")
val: 95 (mph)
